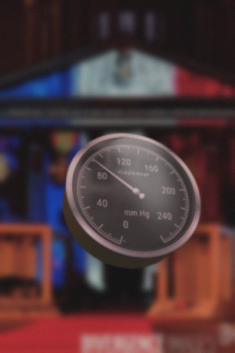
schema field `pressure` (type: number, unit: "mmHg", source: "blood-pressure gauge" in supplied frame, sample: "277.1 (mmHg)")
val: 90 (mmHg)
